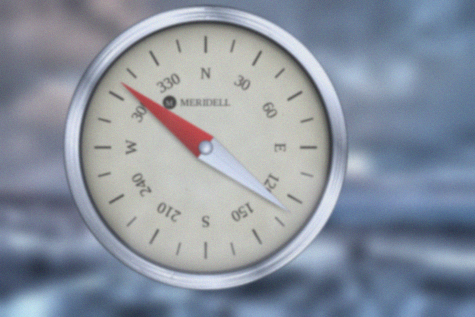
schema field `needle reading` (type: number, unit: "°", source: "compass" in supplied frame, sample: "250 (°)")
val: 307.5 (°)
